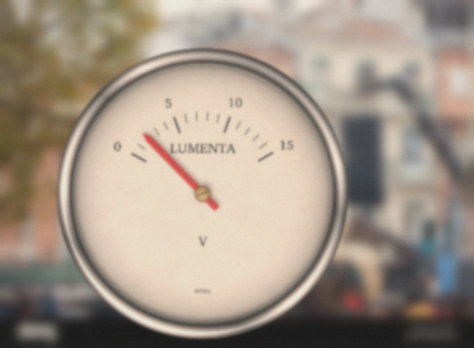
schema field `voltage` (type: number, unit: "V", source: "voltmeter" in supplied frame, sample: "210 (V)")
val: 2 (V)
